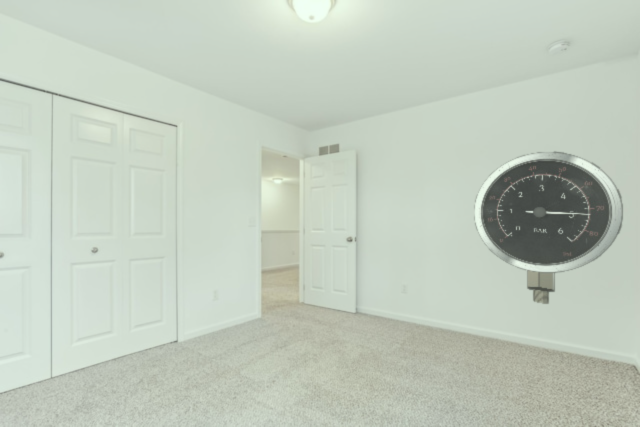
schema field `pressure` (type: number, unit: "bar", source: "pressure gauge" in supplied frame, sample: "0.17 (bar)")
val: 5 (bar)
